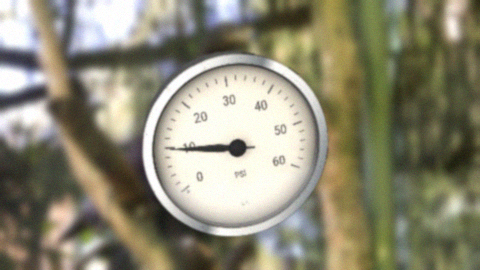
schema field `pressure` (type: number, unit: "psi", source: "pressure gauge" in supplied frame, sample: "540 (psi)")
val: 10 (psi)
